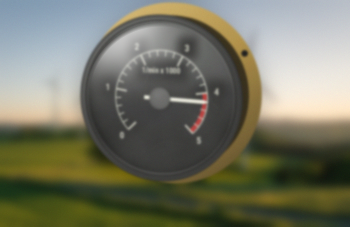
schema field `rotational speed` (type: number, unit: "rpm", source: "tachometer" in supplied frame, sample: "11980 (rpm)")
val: 4200 (rpm)
